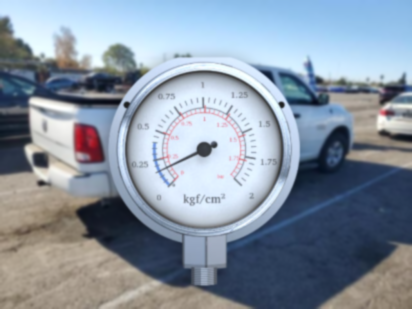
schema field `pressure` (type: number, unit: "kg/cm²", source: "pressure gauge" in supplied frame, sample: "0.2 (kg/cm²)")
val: 0.15 (kg/cm²)
